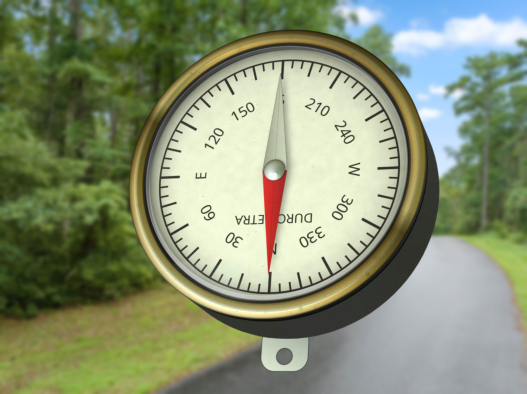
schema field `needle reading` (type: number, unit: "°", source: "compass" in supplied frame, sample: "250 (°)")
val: 0 (°)
